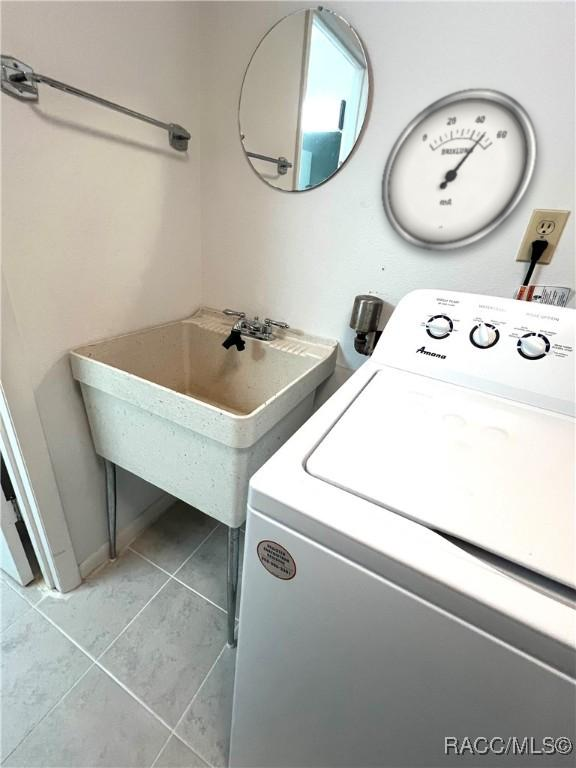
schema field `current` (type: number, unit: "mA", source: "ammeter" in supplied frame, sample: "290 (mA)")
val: 50 (mA)
